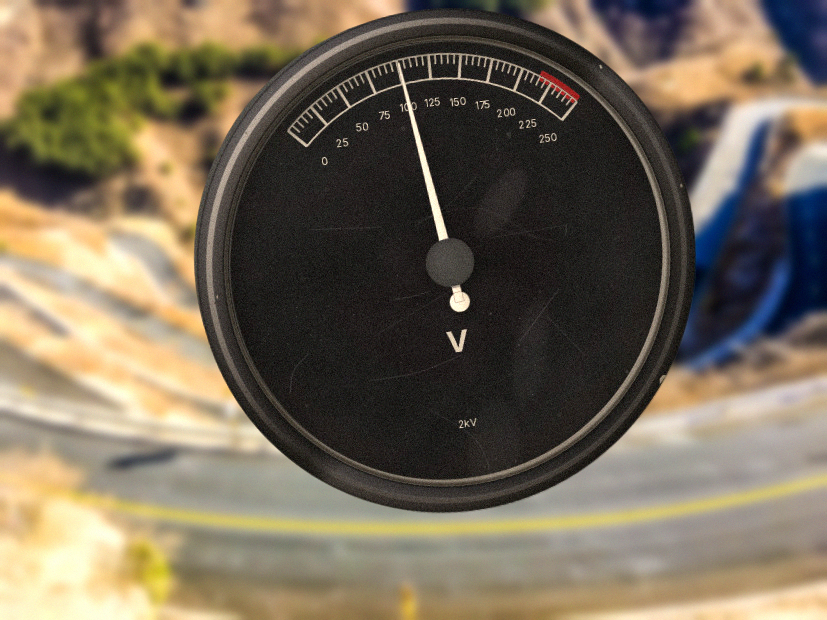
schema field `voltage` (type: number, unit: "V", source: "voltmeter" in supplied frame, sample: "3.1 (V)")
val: 100 (V)
